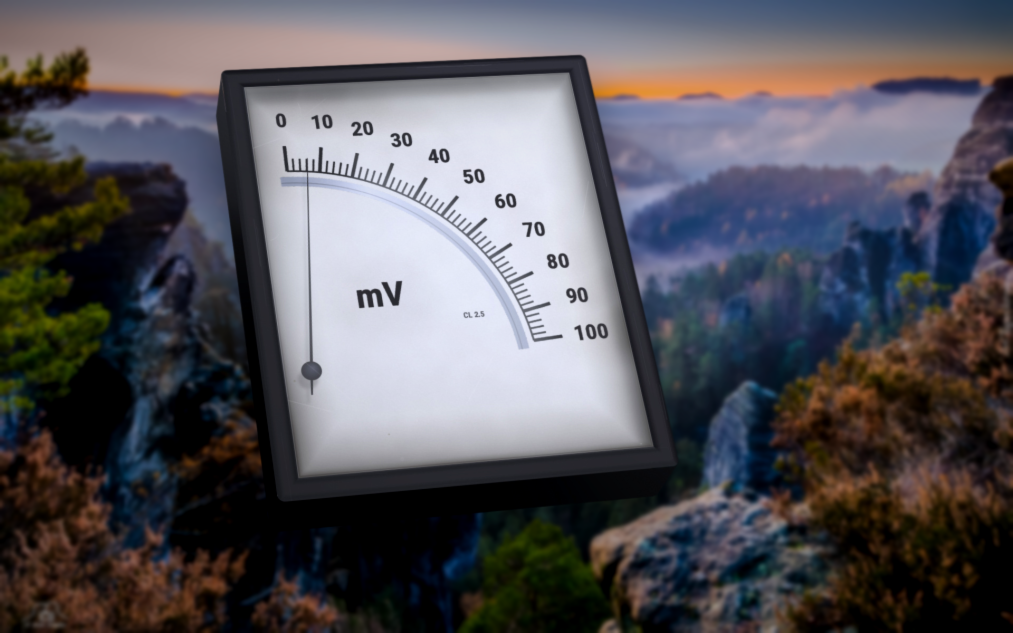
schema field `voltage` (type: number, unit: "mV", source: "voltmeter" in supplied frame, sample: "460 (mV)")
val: 6 (mV)
